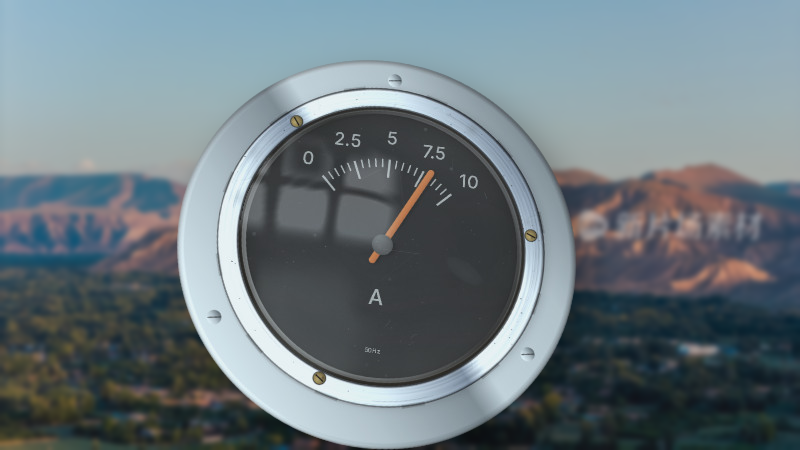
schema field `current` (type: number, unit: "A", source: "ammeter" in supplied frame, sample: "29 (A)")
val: 8 (A)
